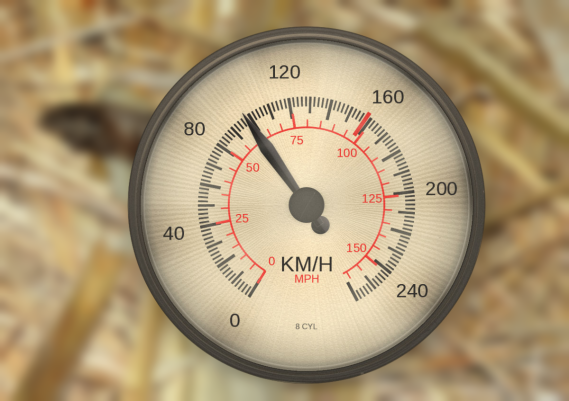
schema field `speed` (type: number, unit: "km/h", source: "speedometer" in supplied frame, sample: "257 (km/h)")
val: 98 (km/h)
